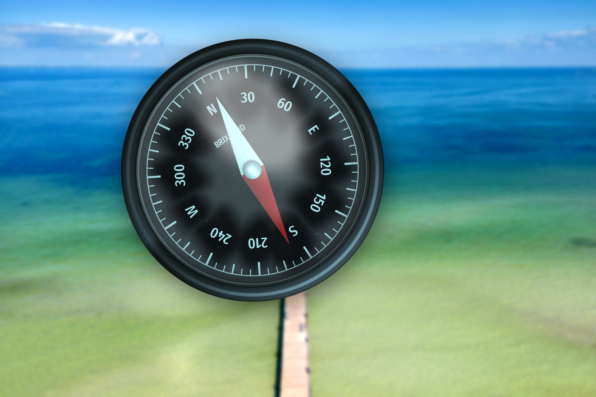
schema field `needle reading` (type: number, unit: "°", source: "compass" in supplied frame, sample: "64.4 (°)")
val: 187.5 (°)
